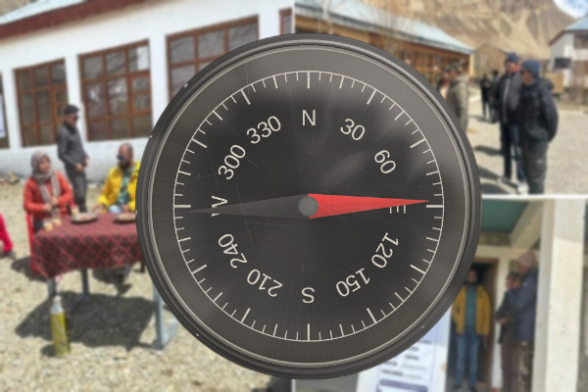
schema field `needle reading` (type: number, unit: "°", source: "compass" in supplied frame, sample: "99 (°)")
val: 87.5 (°)
